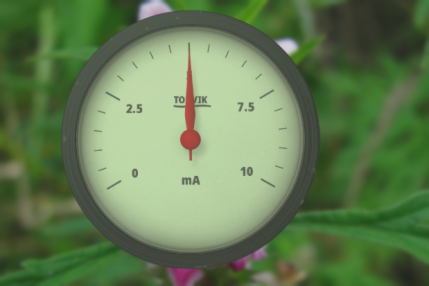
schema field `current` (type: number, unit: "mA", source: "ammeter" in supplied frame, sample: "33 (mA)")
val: 5 (mA)
